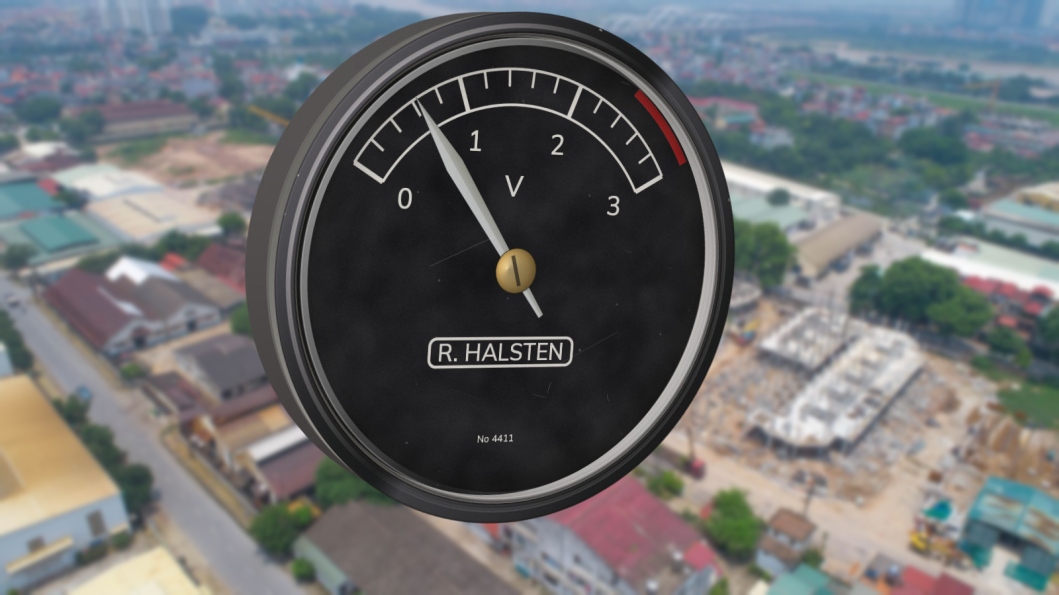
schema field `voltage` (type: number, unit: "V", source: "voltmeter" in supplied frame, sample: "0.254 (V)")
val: 0.6 (V)
